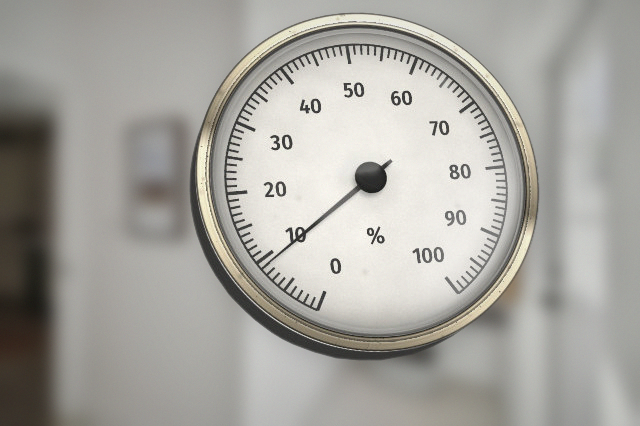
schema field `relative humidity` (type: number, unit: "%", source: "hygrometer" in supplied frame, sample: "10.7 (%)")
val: 9 (%)
